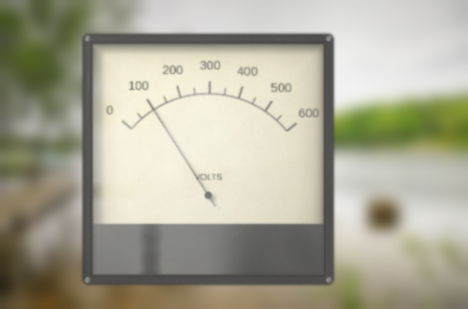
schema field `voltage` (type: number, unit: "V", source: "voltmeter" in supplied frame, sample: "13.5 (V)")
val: 100 (V)
